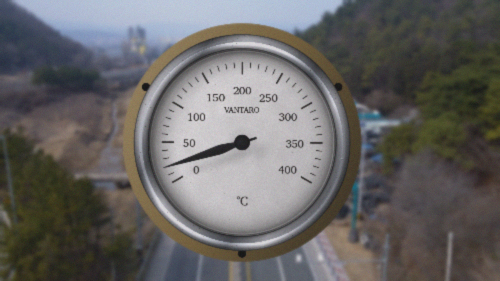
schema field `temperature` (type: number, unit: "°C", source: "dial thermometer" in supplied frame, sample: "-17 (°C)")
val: 20 (°C)
